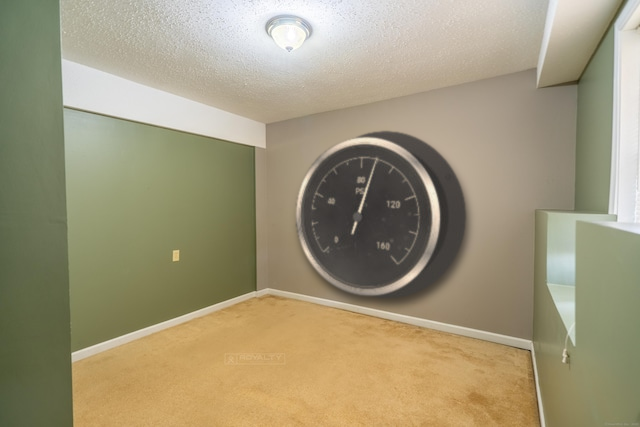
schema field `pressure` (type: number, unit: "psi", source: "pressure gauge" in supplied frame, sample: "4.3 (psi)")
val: 90 (psi)
